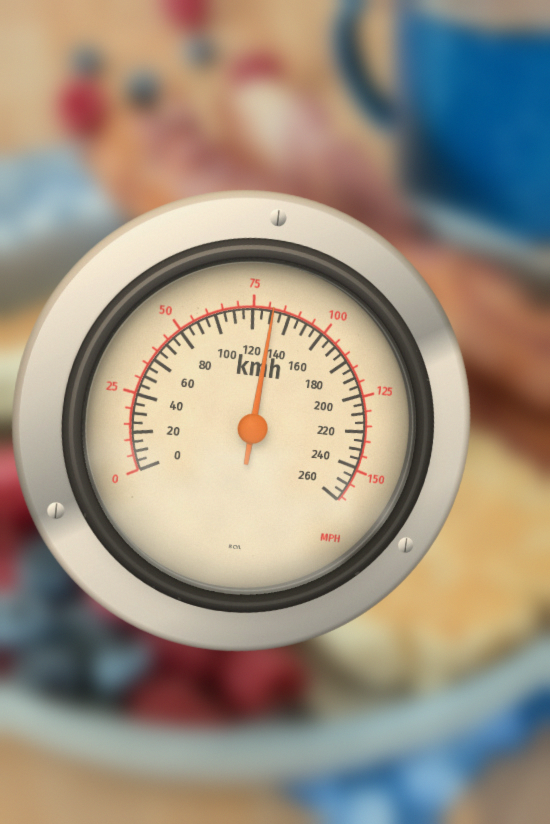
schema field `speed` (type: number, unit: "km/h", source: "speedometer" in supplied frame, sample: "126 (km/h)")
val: 130 (km/h)
